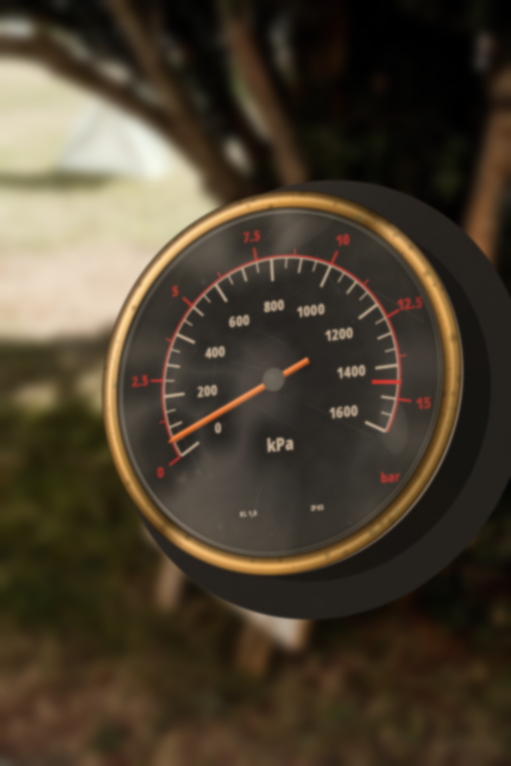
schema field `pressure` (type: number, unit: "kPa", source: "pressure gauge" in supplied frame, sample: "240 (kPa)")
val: 50 (kPa)
